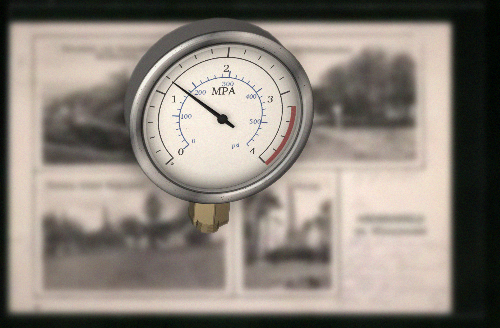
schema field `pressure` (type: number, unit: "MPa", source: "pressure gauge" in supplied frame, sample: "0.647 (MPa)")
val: 1.2 (MPa)
